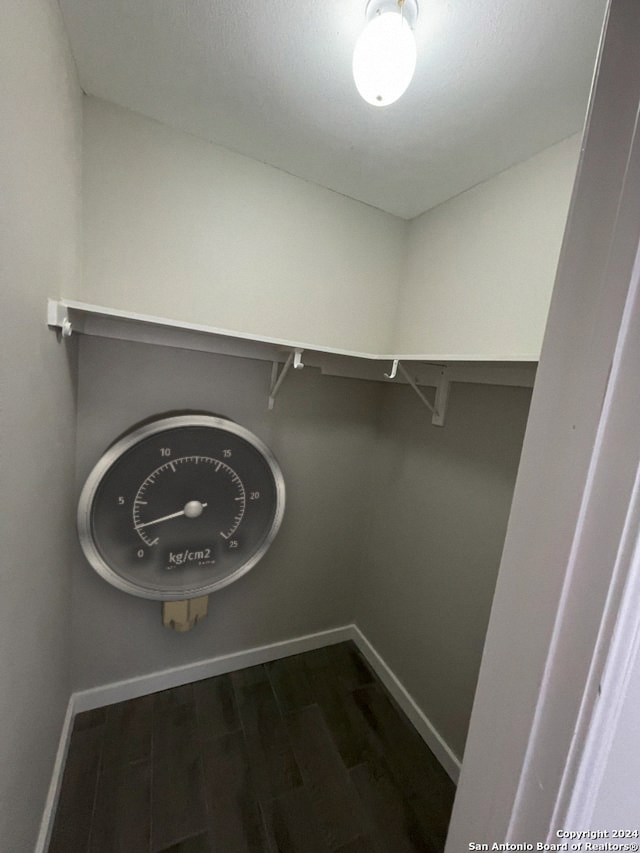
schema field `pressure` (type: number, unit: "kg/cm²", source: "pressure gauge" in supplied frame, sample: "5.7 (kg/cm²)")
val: 2.5 (kg/cm²)
